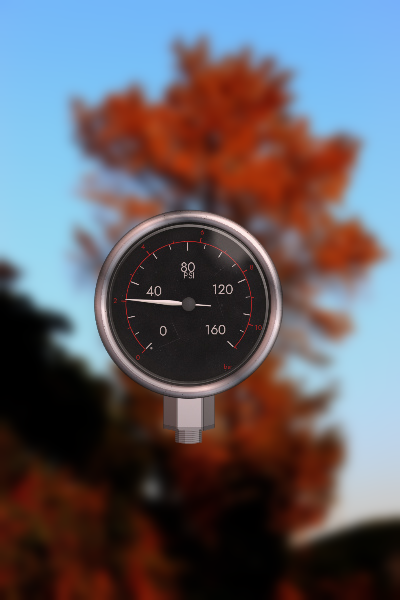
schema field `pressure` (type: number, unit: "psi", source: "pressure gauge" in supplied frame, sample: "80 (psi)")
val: 30 (psi)
